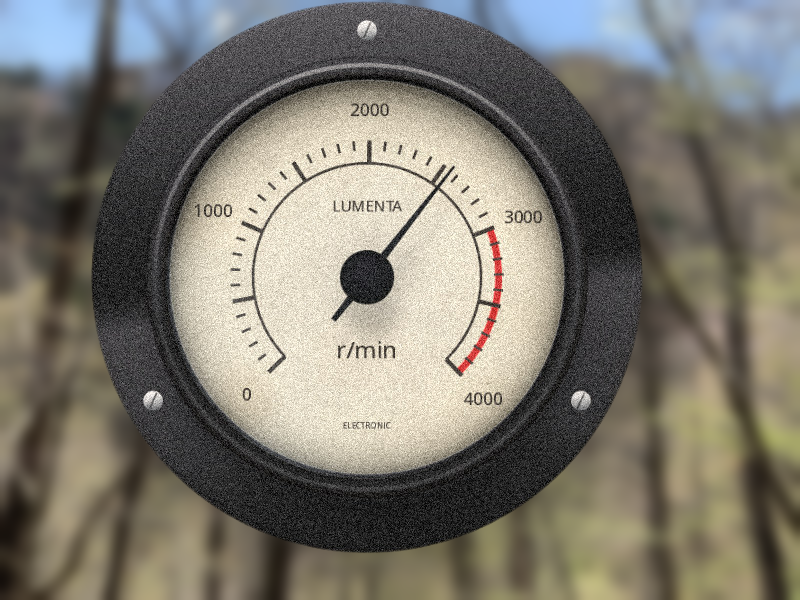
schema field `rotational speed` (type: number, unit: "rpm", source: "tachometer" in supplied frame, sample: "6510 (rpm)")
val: 2550 (rpm)
